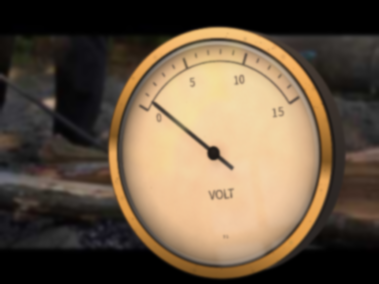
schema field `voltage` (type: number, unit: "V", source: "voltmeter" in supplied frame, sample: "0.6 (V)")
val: 1 (V)
